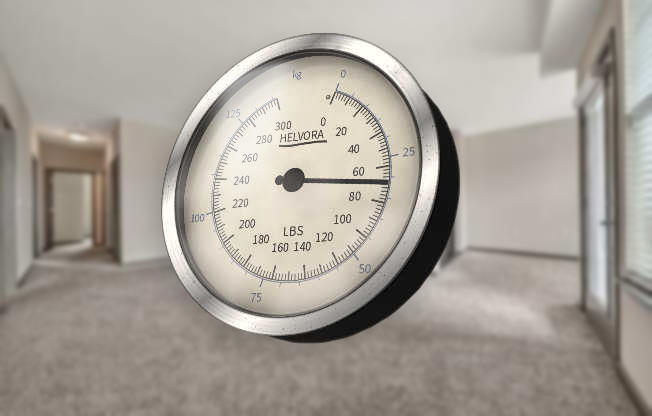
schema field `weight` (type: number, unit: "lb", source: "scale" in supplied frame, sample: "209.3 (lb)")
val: 70 (lb)
